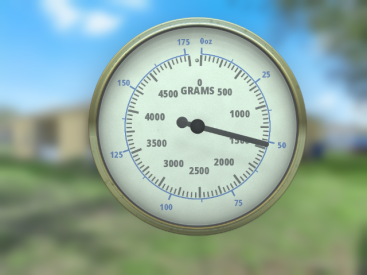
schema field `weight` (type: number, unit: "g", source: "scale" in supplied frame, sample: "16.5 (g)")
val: 1450 (g)
